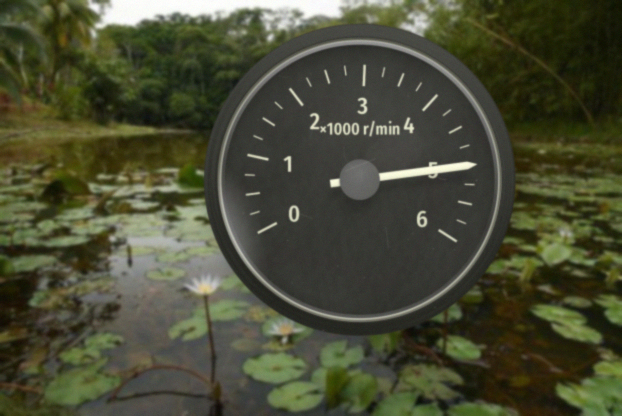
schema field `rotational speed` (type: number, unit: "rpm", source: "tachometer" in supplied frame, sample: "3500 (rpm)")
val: 5000 (rpm)
